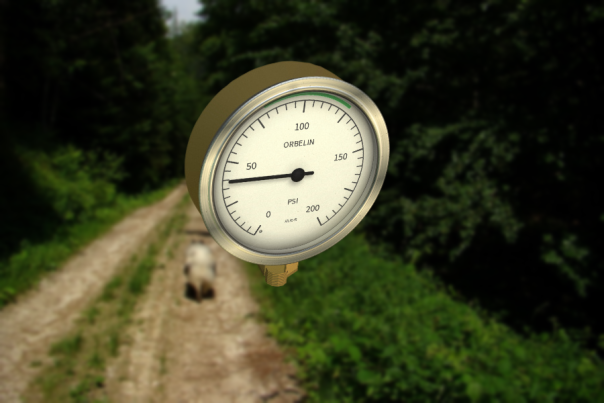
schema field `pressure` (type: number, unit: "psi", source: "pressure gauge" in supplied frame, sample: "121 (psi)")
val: 40 (psi)
